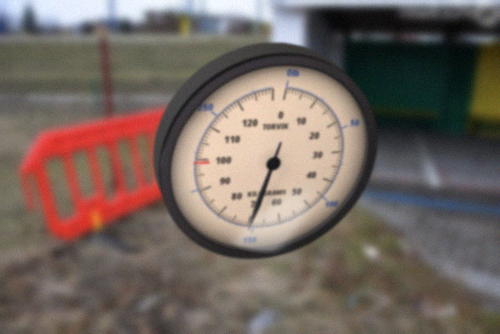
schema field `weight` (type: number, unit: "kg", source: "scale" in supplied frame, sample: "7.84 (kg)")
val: 70 (kg)
